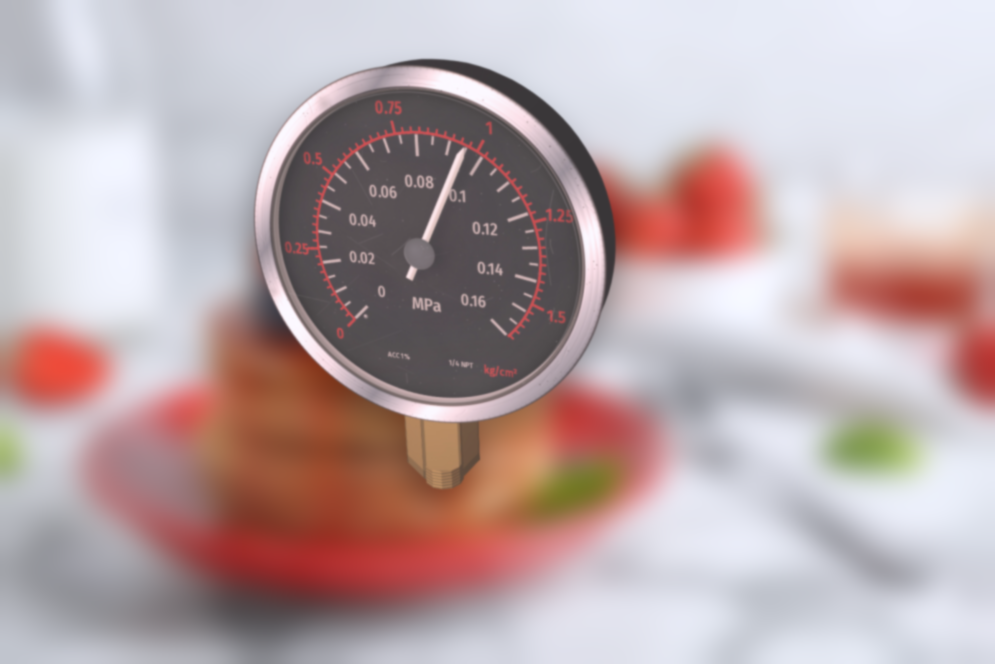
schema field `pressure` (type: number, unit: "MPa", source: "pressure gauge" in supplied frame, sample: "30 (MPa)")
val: 0.095 (MPa)
